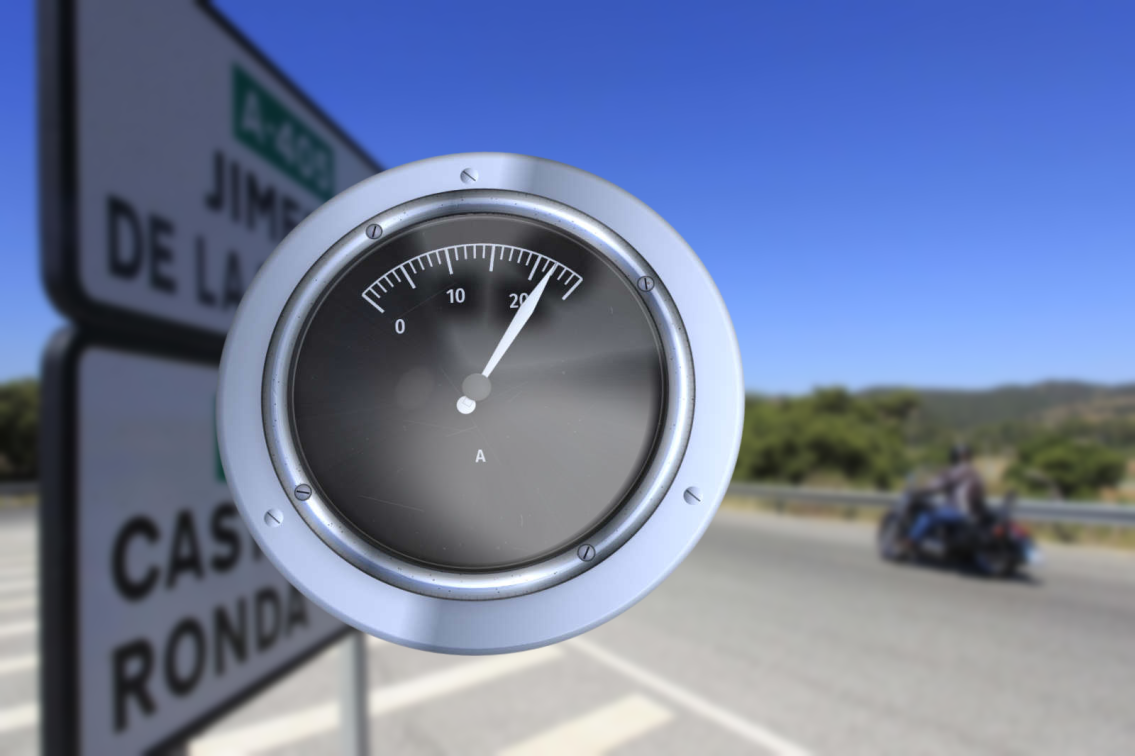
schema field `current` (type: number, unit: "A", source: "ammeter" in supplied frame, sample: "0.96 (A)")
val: 22 (A)
